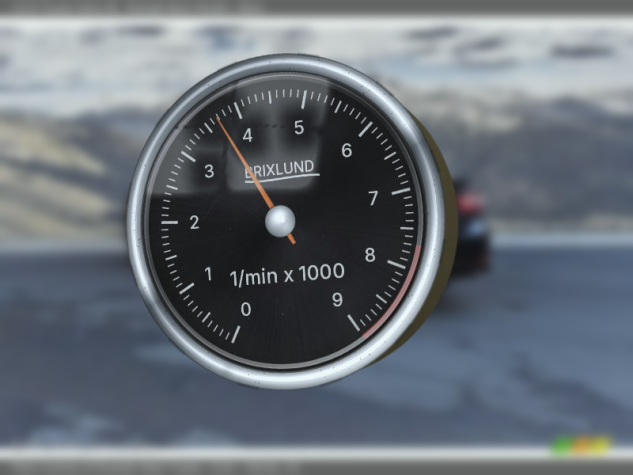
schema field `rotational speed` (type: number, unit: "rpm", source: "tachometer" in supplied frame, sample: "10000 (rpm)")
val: 3700 (rpm)
